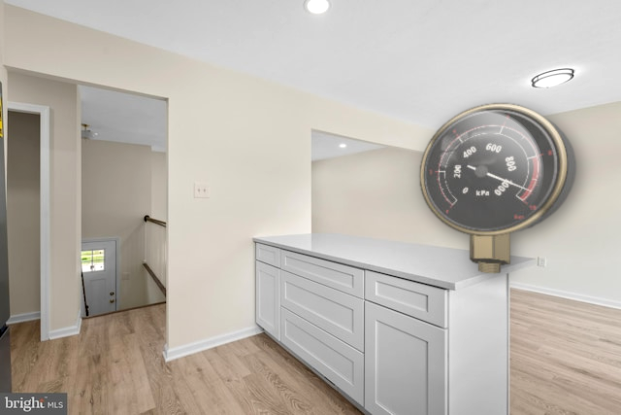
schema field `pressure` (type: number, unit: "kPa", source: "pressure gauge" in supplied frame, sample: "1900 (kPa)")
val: 950 (kPa)
